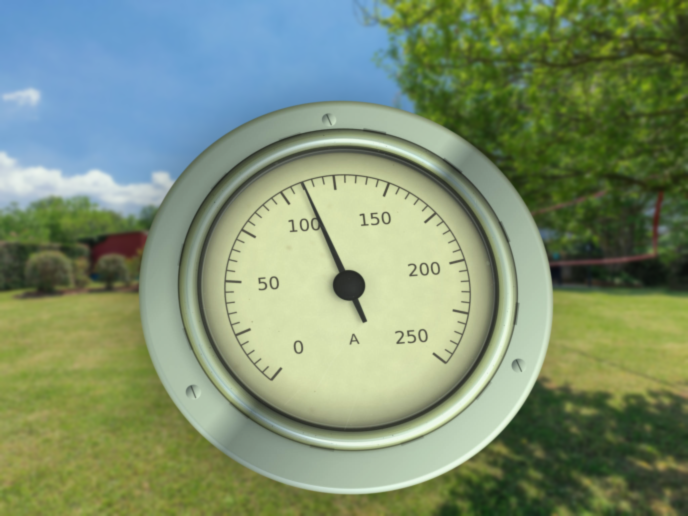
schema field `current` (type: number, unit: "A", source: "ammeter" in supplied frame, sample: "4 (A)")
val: 110 (A)
